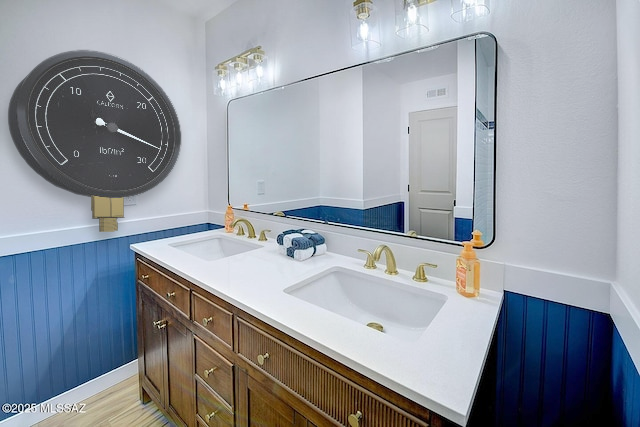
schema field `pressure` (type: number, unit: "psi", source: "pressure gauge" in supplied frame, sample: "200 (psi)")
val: 27 (psi)
